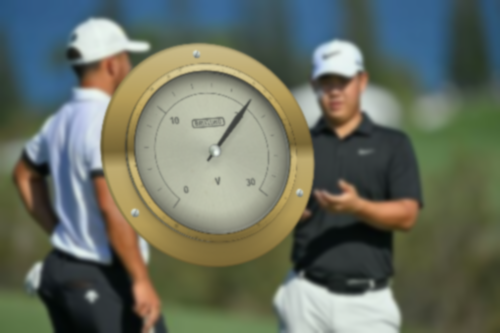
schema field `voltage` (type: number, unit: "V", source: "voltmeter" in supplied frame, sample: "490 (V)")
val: 20 (V)
